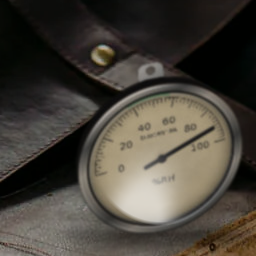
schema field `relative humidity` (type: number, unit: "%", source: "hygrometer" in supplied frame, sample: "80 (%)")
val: 90 (%)
